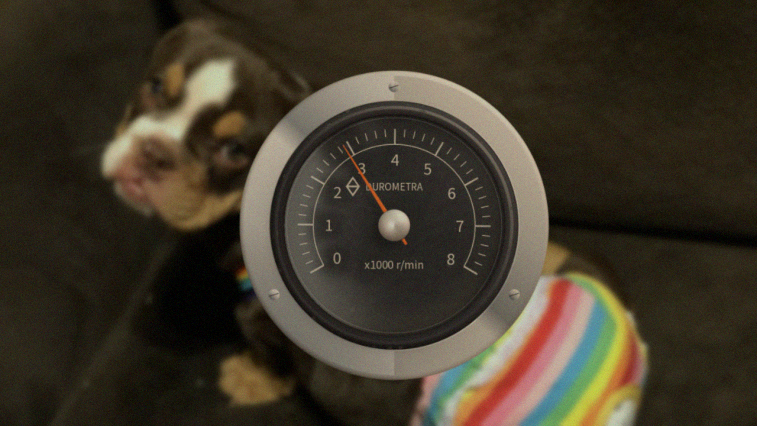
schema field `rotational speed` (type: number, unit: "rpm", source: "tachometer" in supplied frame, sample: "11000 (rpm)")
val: 2900 (rpm)
